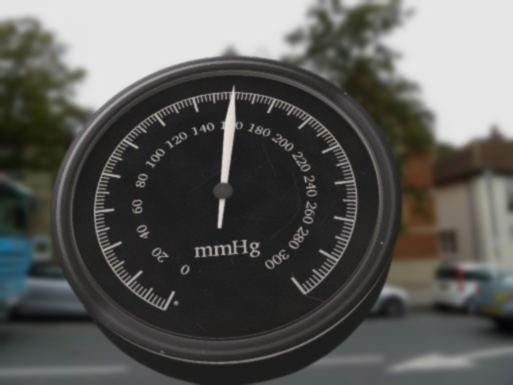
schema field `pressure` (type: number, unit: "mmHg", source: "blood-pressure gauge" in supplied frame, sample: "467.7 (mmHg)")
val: 160 (mmHg)
